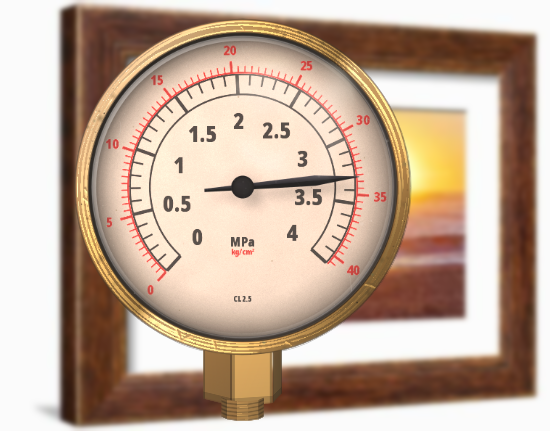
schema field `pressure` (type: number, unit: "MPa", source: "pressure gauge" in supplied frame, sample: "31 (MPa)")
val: 3.3 (MPa)
